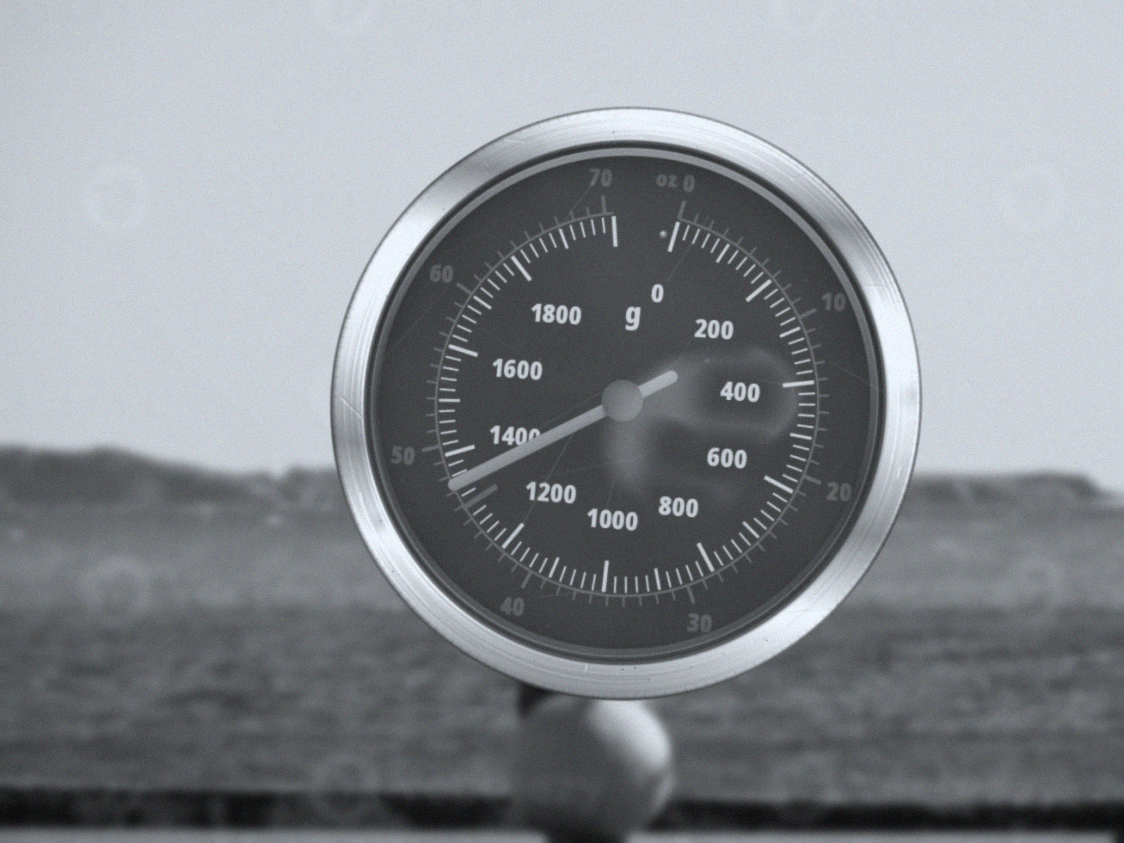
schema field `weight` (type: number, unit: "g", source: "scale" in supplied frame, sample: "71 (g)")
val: 1340 (g)
